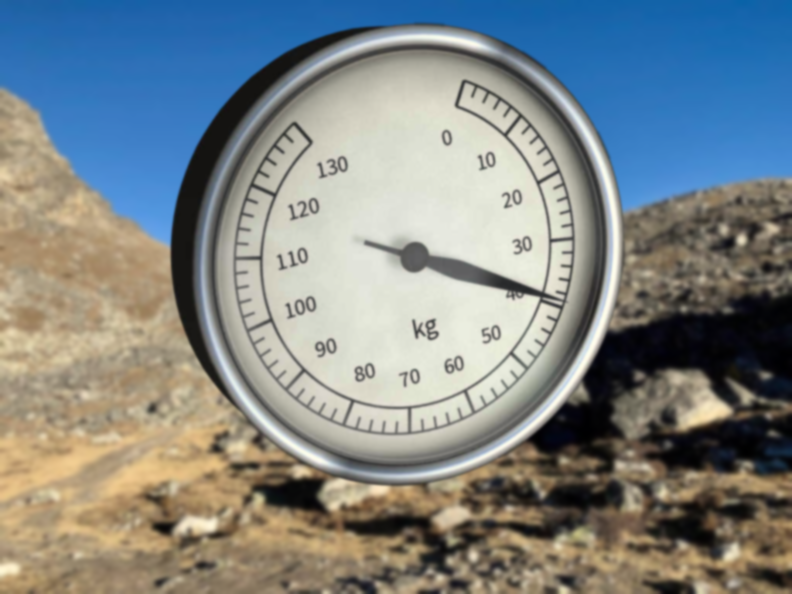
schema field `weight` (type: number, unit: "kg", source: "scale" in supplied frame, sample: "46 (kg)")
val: 39 (kg)
